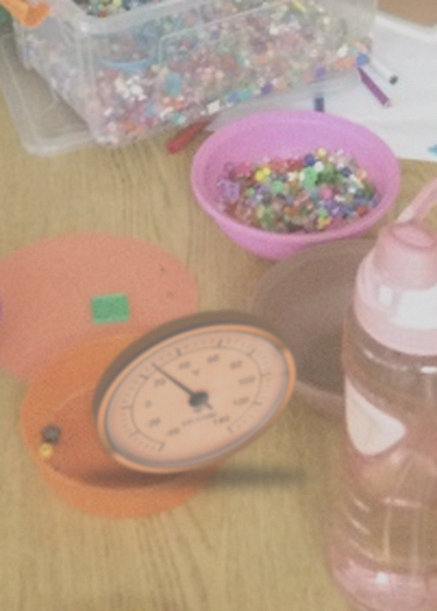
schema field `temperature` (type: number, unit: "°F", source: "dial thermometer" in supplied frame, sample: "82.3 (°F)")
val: 28 (°F)
